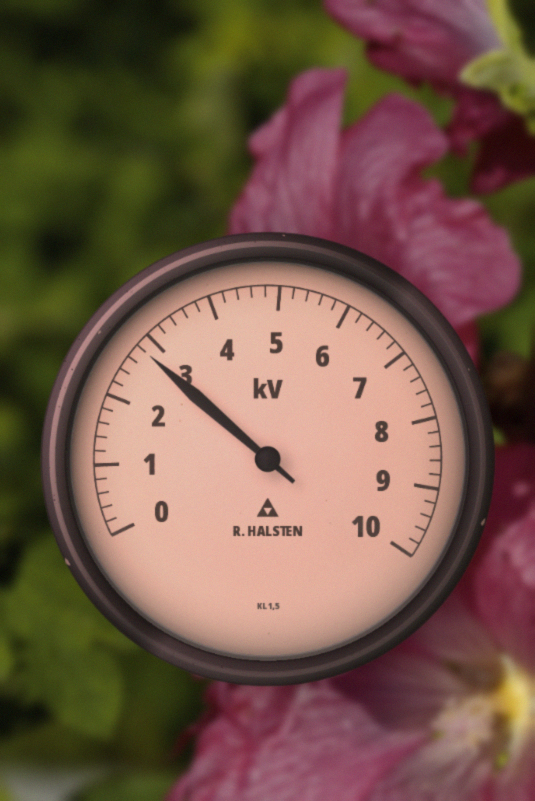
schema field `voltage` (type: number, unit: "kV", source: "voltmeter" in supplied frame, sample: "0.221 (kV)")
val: 2.8 (kV)
